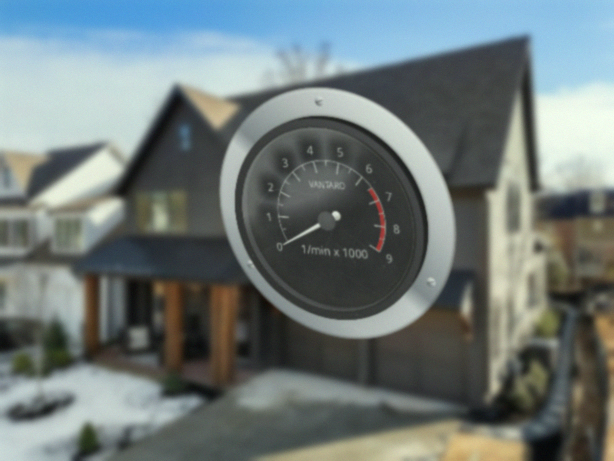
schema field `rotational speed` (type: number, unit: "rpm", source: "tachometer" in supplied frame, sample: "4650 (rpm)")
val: 0 (rpm)
